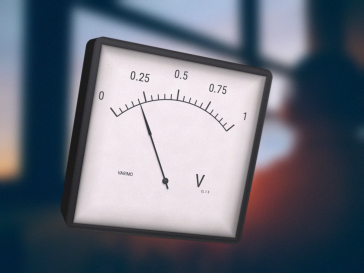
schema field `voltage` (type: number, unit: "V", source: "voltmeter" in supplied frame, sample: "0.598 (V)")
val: 0.2 (V)
